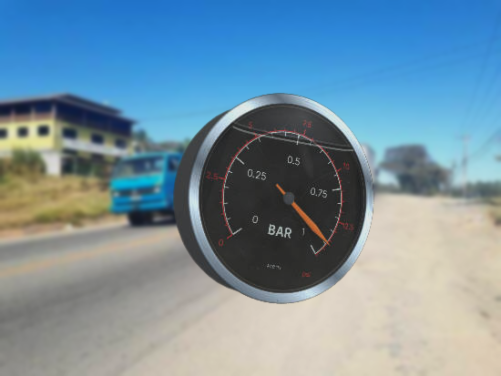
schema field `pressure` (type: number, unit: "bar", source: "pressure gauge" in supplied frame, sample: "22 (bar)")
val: 0.95 (bar)
